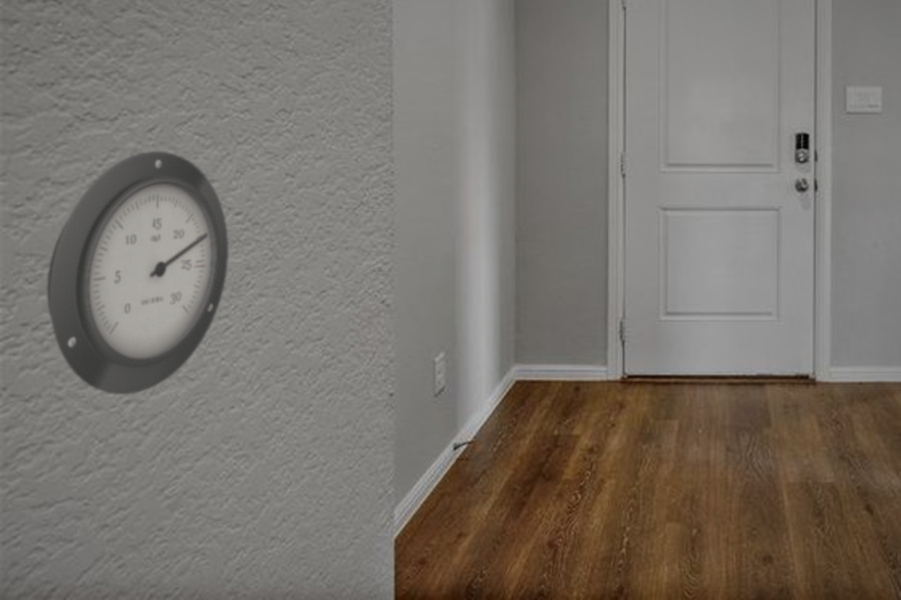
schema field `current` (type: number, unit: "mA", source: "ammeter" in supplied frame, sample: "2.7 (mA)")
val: 22.5 (mA)
